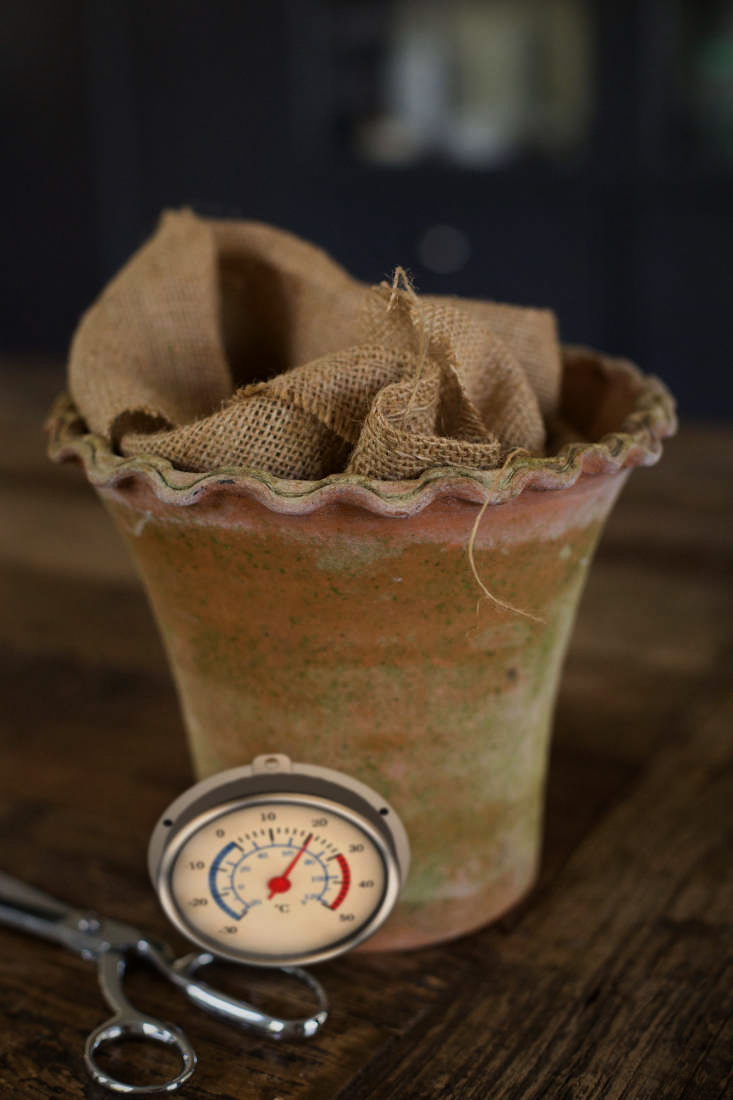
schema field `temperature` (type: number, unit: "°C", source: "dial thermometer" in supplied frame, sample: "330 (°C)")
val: 20 (°C)
